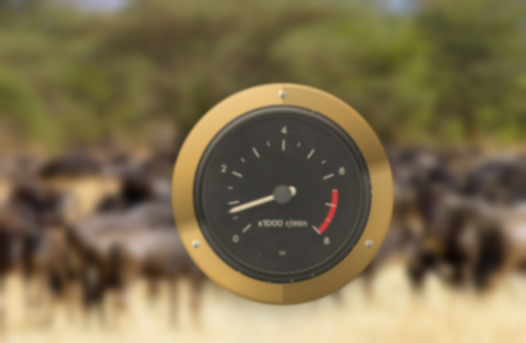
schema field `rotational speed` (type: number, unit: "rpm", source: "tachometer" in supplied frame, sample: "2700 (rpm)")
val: 750 (rpm)
